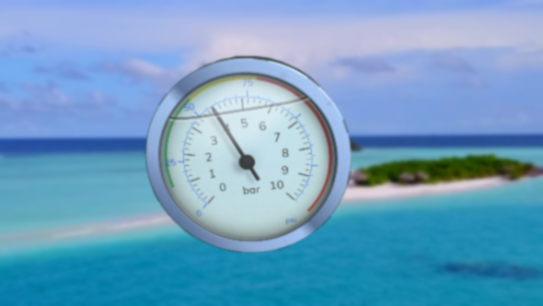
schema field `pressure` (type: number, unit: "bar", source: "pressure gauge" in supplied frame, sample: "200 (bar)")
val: 4 (bar)
